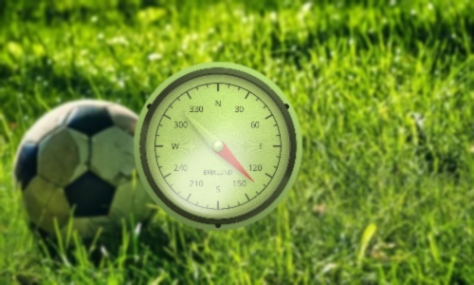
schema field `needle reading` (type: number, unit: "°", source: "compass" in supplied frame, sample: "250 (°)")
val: 135 (°)
